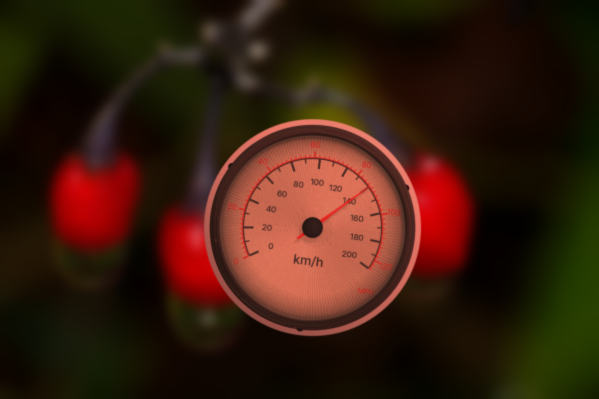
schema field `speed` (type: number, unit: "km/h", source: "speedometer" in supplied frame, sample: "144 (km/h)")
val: 140 (km/h)
